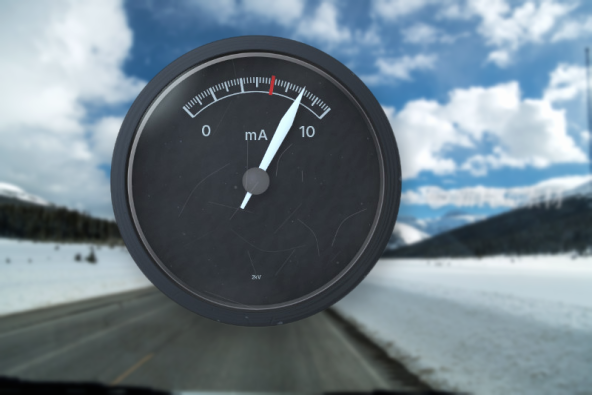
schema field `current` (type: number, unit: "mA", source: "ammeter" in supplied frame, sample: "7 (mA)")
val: 8 (mA)
